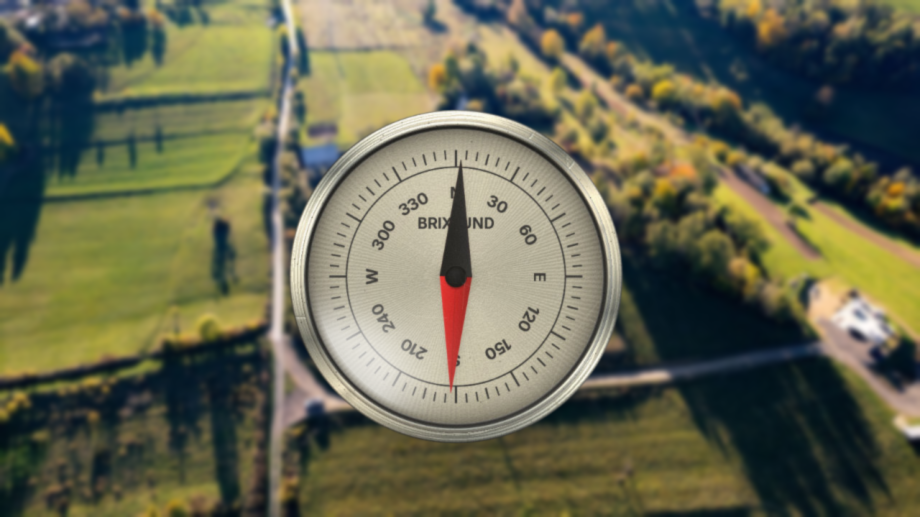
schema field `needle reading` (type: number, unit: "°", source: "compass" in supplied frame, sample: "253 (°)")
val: 182.5 (°)
